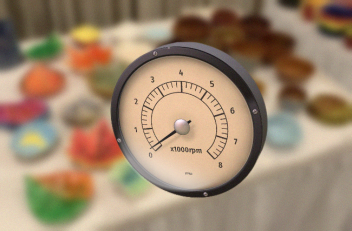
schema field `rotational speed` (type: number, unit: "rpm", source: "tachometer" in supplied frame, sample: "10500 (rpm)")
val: 200 (rpm)
